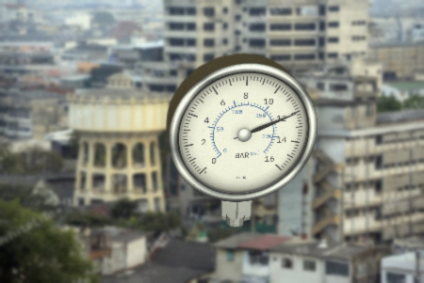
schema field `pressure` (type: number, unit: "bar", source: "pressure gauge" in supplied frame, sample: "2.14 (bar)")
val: 12 (bar)
